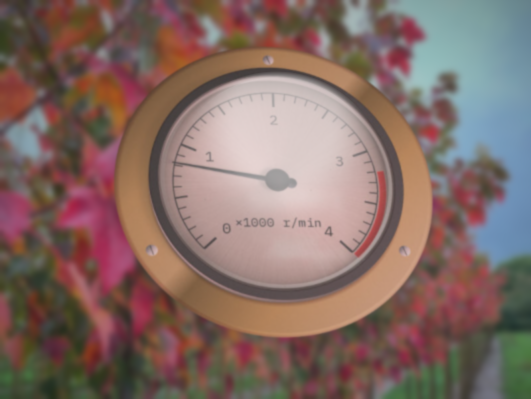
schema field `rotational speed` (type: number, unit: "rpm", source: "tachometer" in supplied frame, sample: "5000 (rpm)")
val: 800 (rpm)
